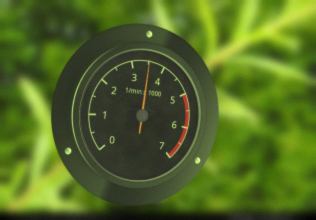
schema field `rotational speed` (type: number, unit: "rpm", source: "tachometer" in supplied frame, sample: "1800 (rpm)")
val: 3500 (rpm)
